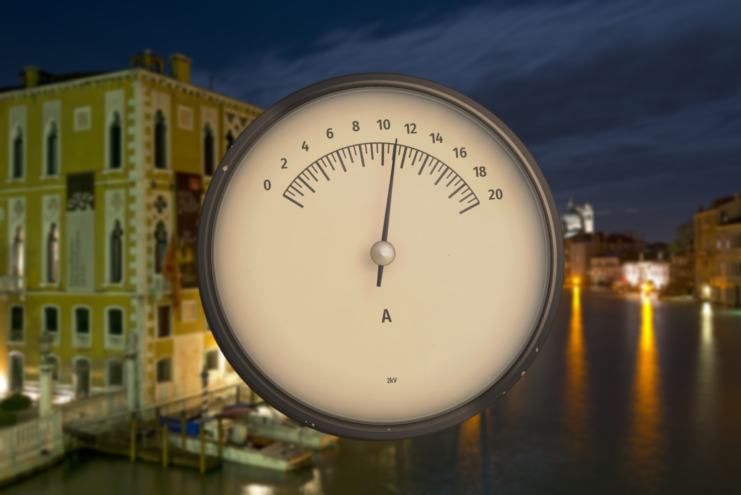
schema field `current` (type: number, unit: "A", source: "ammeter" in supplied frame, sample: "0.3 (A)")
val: 11 (A)
